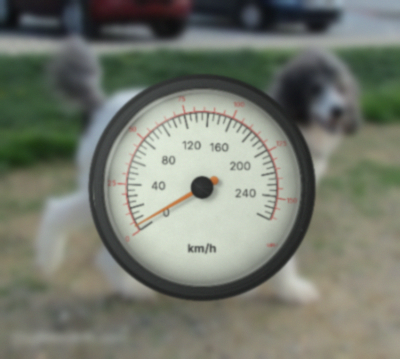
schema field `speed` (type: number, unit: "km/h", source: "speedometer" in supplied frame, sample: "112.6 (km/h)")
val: 5 (km/h)
